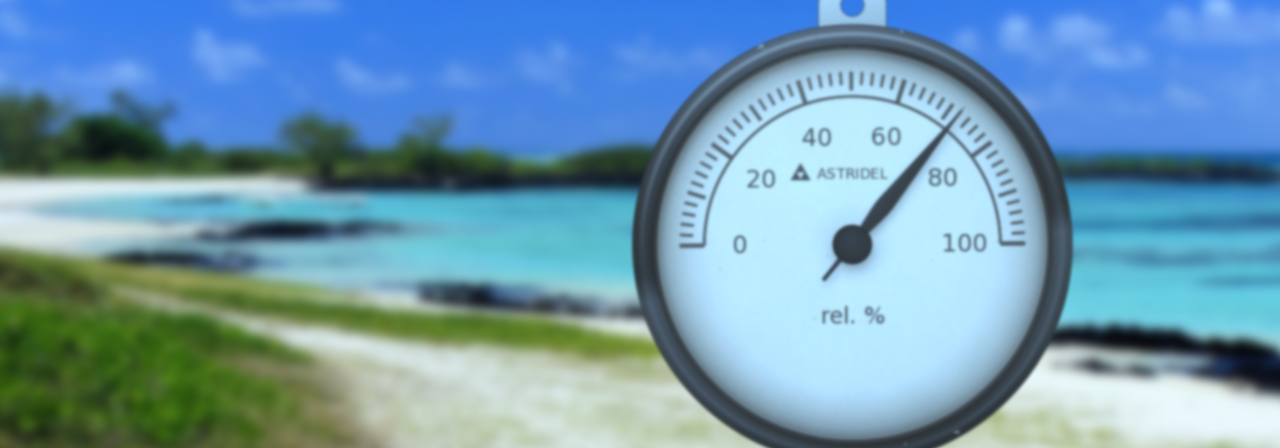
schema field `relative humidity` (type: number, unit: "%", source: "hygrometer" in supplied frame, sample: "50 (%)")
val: 72 (%)
